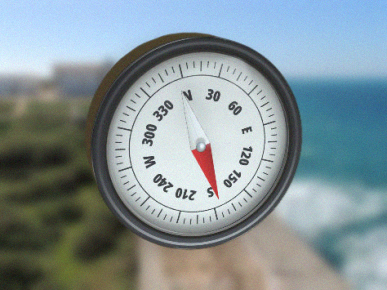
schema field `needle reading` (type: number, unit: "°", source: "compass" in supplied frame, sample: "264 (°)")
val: 175 (°)
